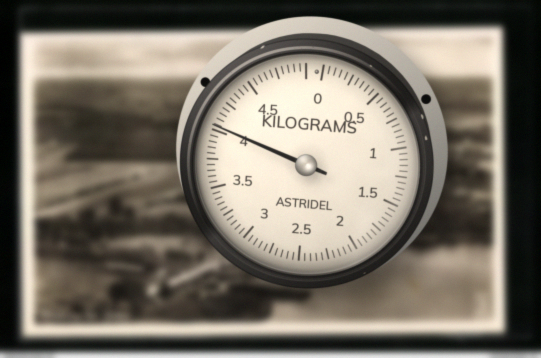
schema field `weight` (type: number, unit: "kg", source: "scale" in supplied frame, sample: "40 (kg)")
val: 4.05 (kg)
